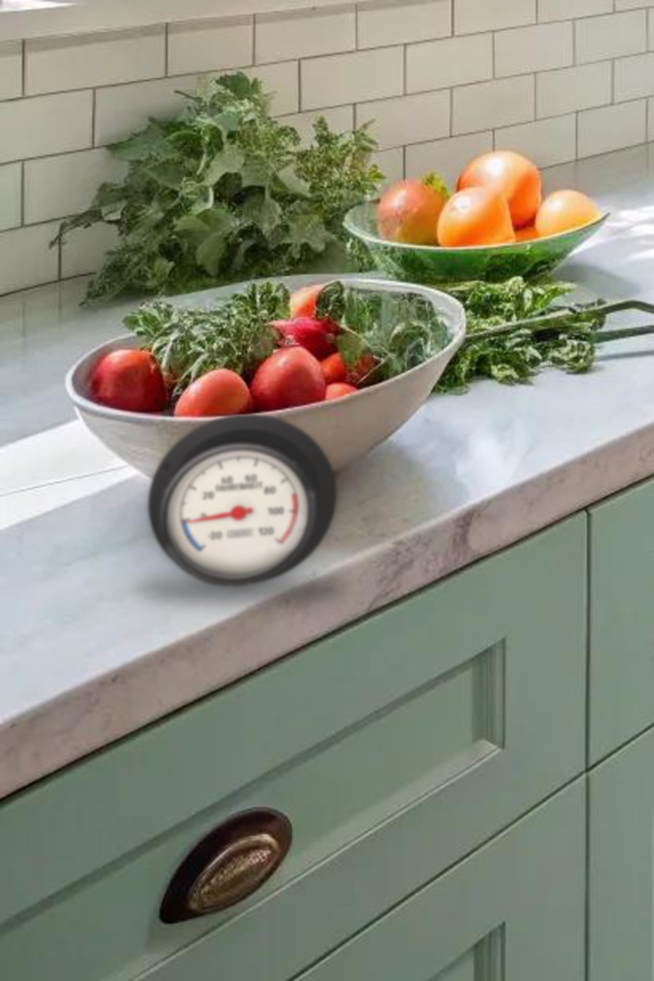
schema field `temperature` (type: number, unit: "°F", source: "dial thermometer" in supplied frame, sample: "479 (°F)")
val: 0 (°F)
